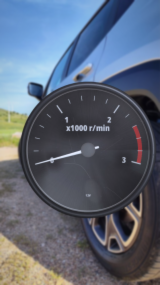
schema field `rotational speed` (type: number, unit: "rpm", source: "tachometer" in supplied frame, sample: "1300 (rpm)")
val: 0 (rpm)
